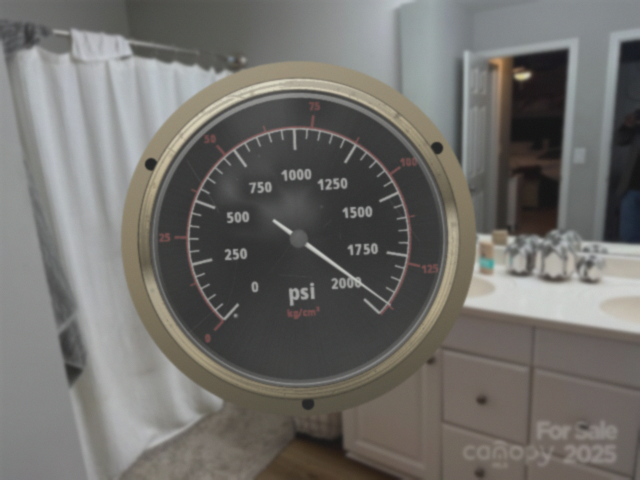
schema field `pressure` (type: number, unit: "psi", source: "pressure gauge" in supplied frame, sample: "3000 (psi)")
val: 1950 (psi)
